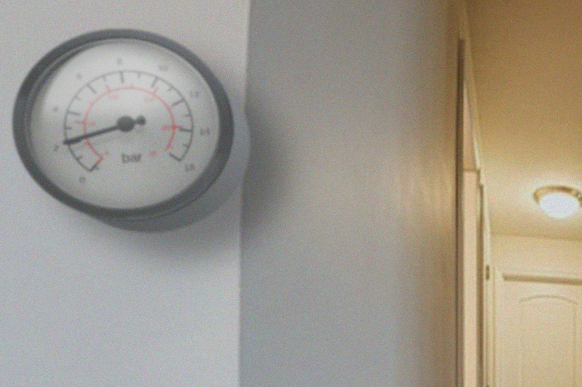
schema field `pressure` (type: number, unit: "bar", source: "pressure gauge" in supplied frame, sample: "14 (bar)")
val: 2 (bar)
